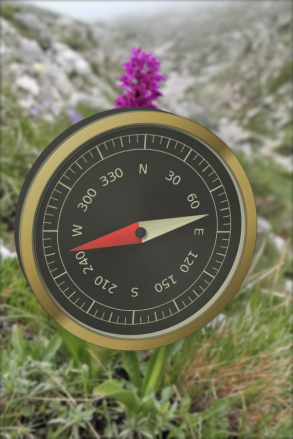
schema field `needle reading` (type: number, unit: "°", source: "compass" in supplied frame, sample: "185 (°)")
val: 255 (°)
